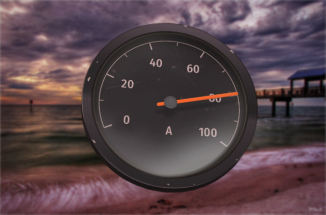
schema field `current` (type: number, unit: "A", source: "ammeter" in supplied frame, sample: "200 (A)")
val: 80 (A)
